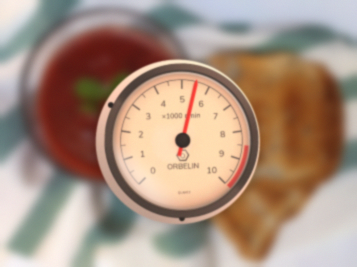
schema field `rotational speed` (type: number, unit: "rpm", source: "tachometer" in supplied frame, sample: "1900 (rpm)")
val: 5500 (rpm)
